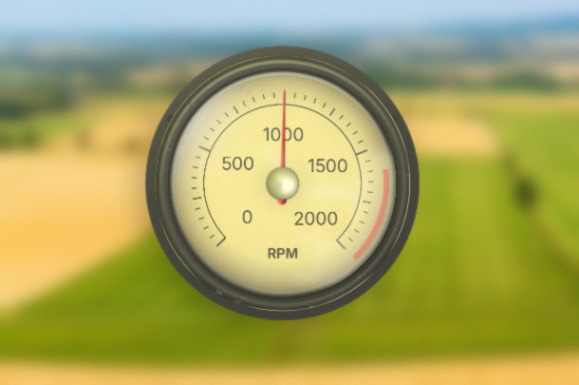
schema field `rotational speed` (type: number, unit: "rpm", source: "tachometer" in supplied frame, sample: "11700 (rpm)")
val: 1000 (rpm)
